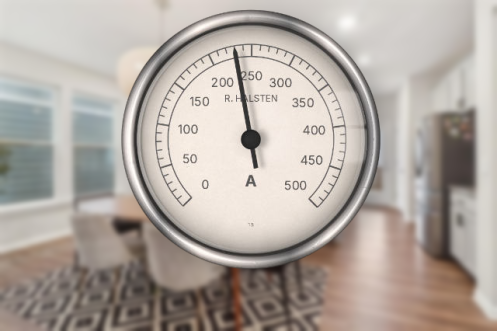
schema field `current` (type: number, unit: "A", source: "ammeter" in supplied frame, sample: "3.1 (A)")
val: 230 (A)
